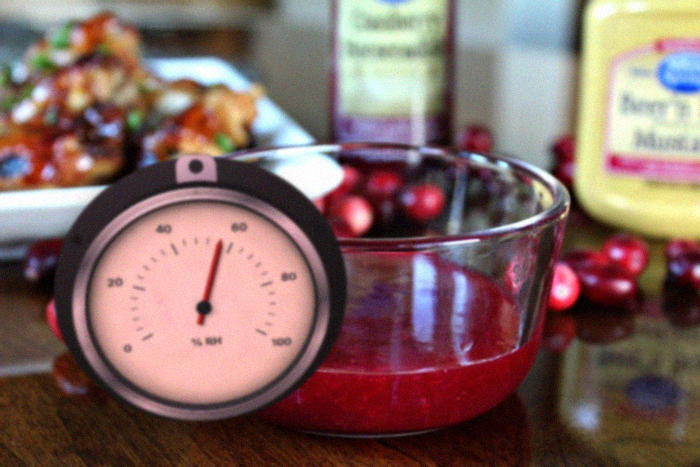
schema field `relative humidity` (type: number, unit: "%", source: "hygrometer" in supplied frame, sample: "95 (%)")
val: 56 (%)
